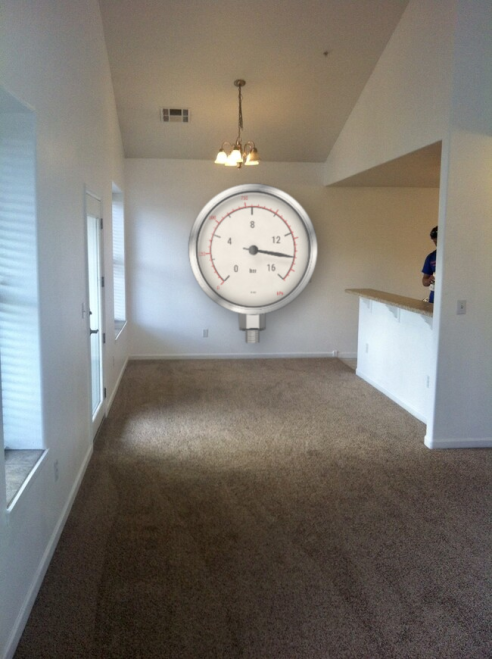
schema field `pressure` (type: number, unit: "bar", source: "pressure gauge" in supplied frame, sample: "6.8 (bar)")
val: 14 (bar)
